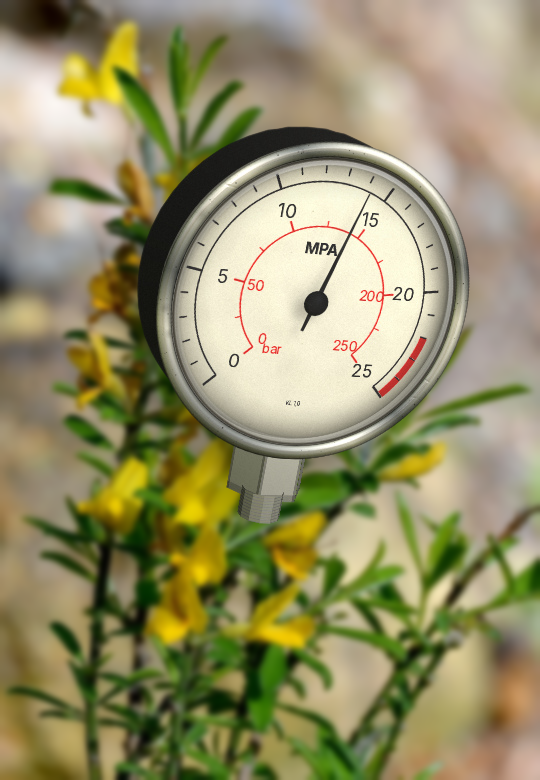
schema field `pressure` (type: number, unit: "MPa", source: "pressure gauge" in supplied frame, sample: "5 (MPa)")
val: 14 (MPa)
